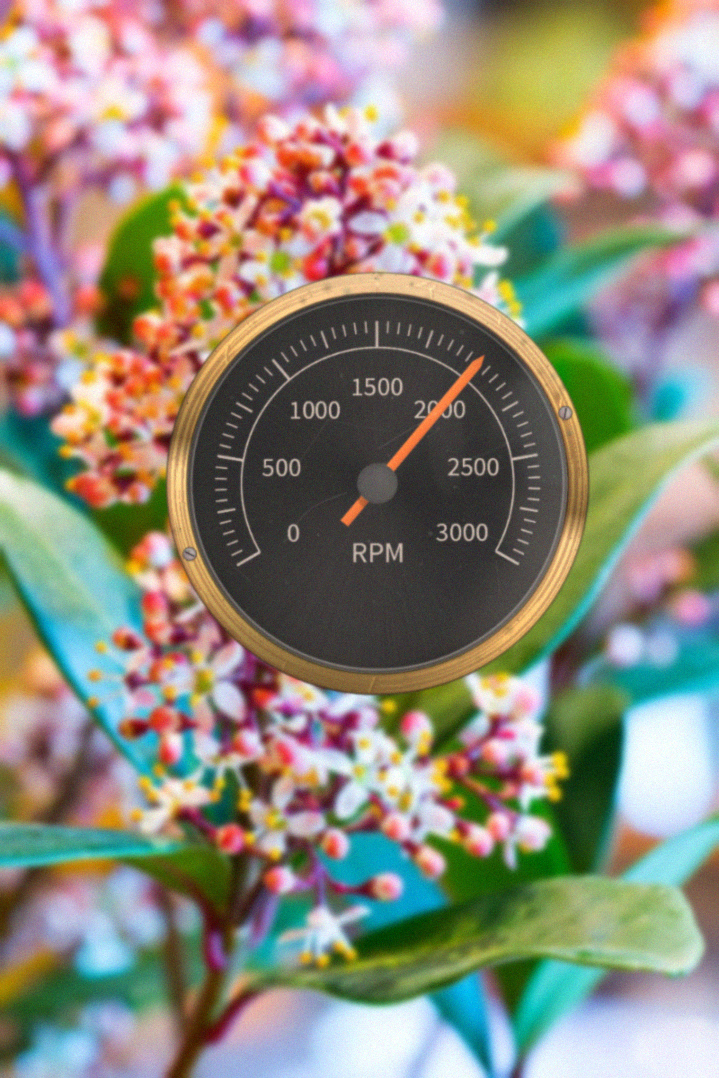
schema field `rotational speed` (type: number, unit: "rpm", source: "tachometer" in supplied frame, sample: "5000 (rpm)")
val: 2000 (rpm)
